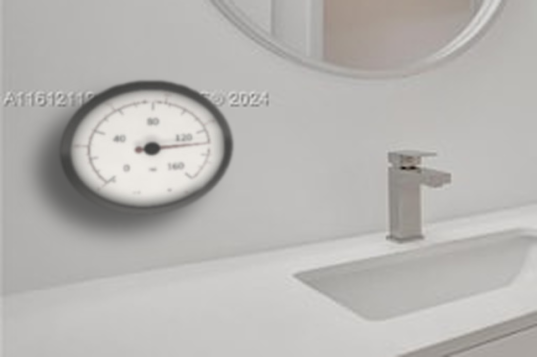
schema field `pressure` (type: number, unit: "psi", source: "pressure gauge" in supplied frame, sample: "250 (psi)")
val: 130 (psi)
